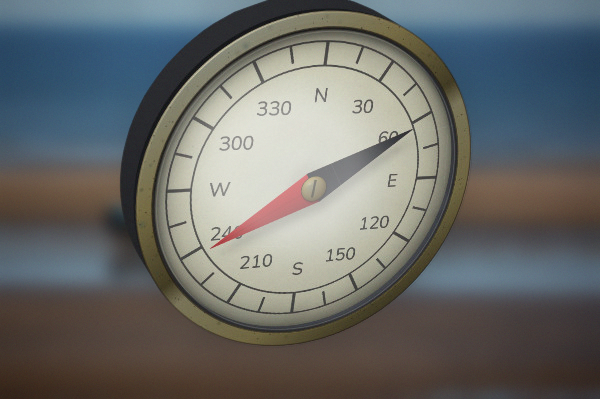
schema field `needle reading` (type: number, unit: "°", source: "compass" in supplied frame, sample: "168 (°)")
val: 240 (°)
